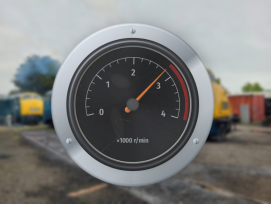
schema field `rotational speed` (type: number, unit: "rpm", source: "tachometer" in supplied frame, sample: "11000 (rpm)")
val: 2800 (rpm)
